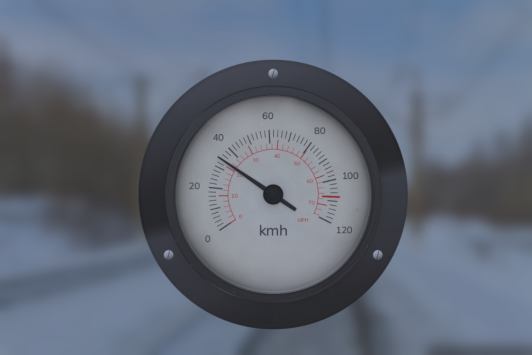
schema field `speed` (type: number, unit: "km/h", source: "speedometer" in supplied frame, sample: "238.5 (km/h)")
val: 34 (km/h)
